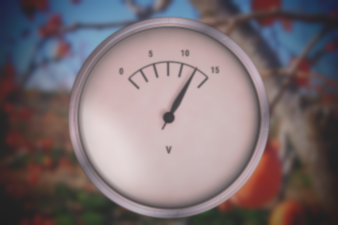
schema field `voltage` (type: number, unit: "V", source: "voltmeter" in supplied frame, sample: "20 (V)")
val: 12.5 (V)
